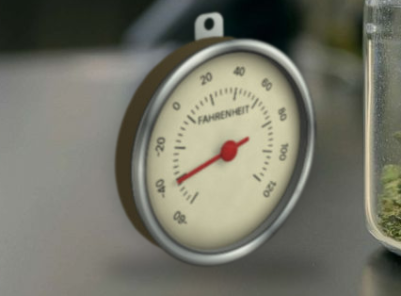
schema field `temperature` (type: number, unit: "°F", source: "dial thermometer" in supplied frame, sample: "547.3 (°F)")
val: -40 (°F)
